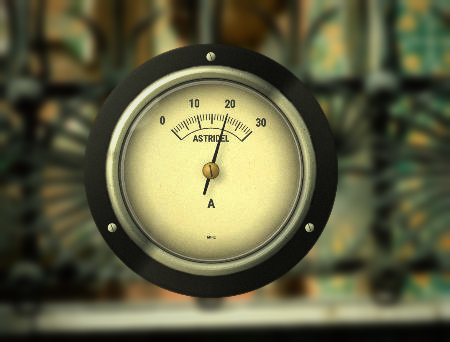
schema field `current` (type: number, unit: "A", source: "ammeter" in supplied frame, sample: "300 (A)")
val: 20 (A)
